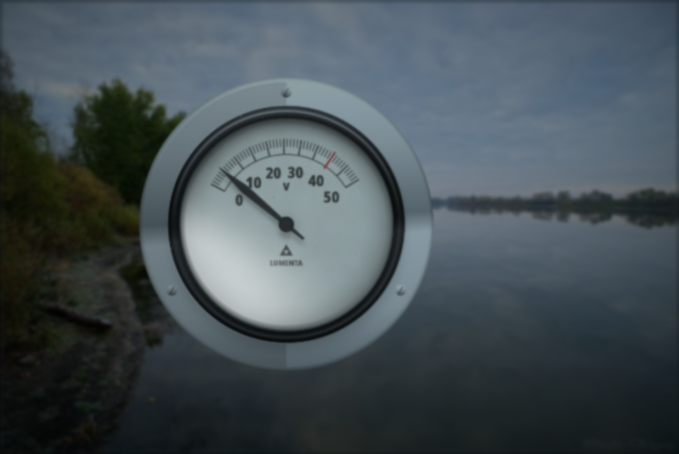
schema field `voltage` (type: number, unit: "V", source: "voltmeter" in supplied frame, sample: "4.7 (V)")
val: 5 (V)
